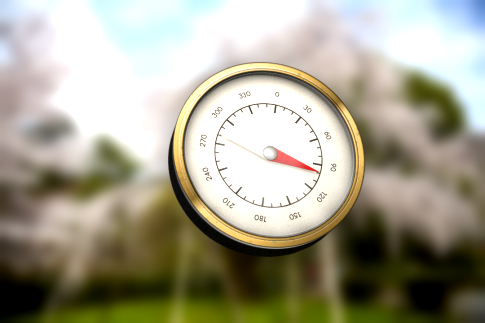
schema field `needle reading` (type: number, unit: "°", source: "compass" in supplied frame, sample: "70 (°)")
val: 100 (°)
